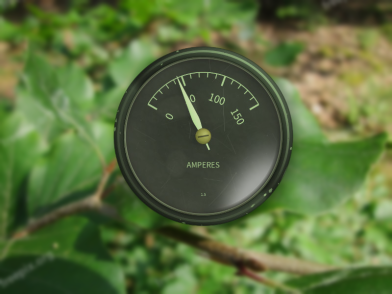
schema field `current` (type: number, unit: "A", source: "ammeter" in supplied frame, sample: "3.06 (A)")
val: 45 (A)
